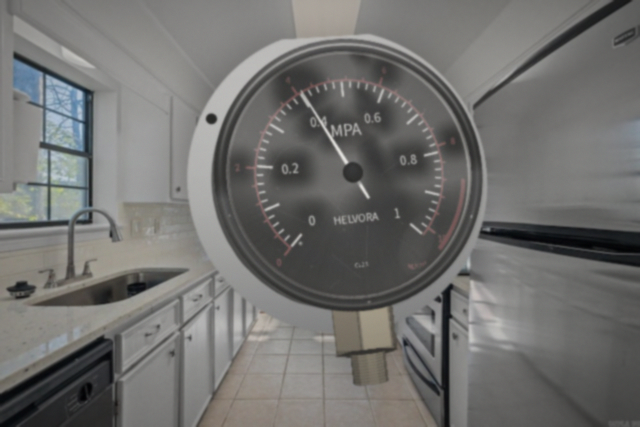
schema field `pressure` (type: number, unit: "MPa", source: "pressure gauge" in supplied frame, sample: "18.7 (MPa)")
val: 0.4 (MPa)
